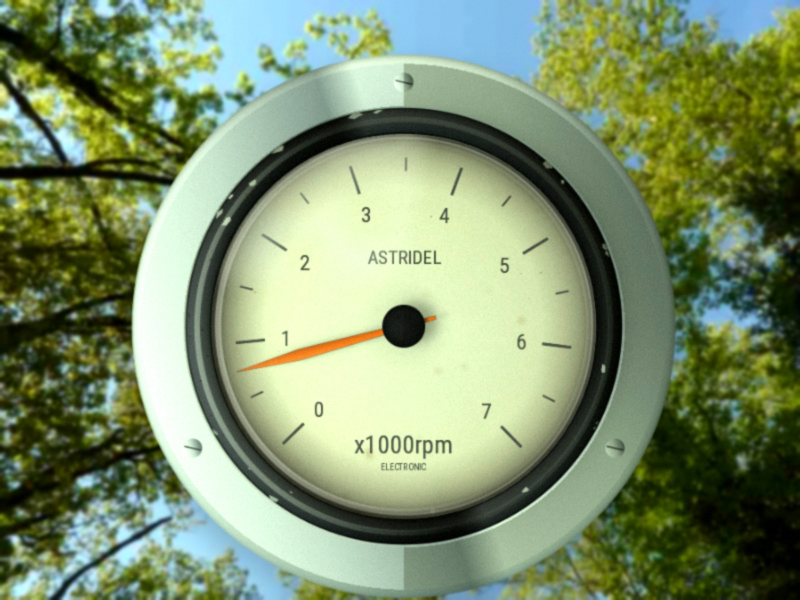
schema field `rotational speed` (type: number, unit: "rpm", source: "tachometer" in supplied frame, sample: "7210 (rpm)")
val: 750 (rpm)
